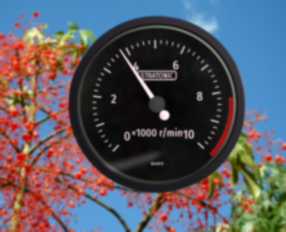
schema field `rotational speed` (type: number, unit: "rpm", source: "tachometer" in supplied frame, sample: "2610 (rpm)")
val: 3800 (rpm)
